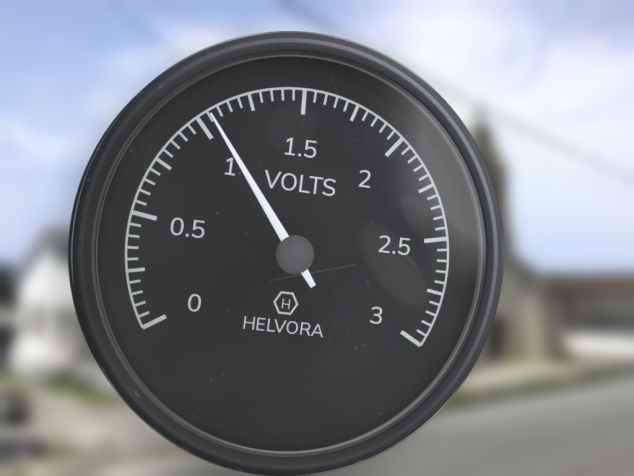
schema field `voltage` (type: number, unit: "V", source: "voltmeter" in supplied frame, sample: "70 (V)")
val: 1.05 (V)
